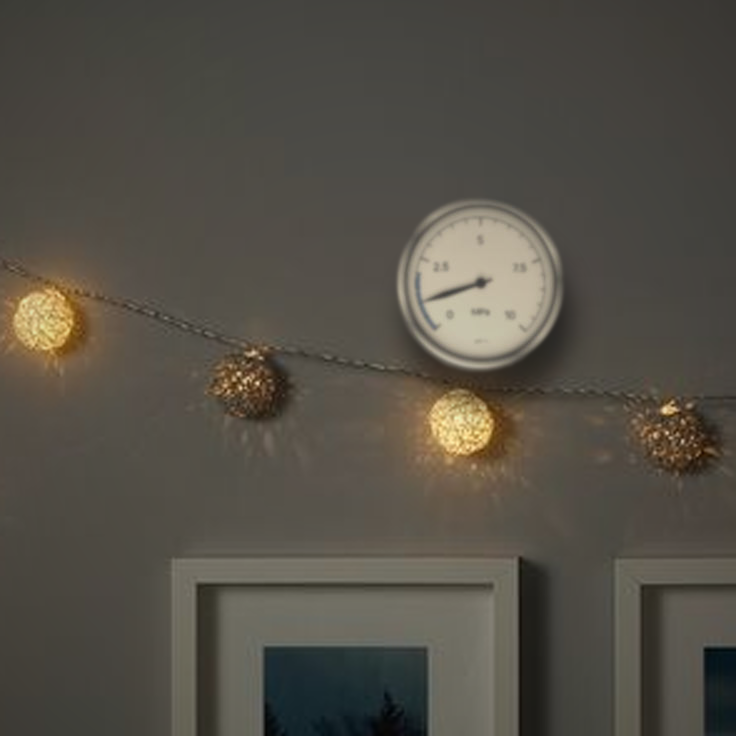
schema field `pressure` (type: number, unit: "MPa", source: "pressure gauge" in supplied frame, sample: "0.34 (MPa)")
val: 1 (MPa)
